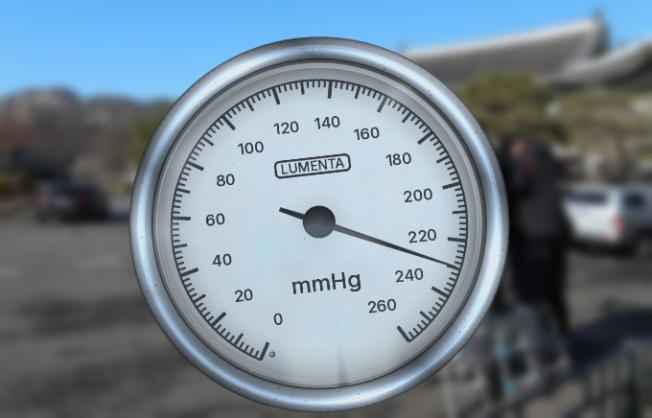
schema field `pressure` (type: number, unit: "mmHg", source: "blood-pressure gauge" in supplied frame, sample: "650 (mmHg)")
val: 230 (mmHg)
